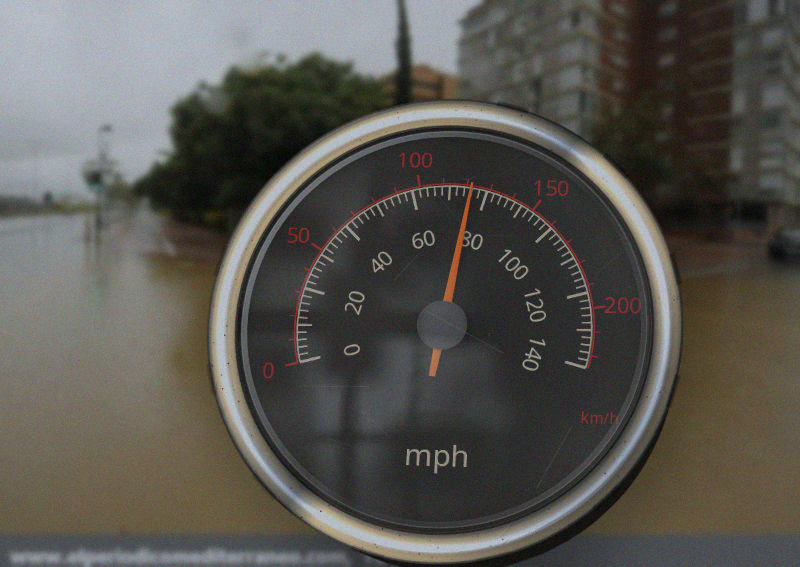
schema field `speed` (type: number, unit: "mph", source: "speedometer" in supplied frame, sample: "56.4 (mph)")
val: 76 (mph)
